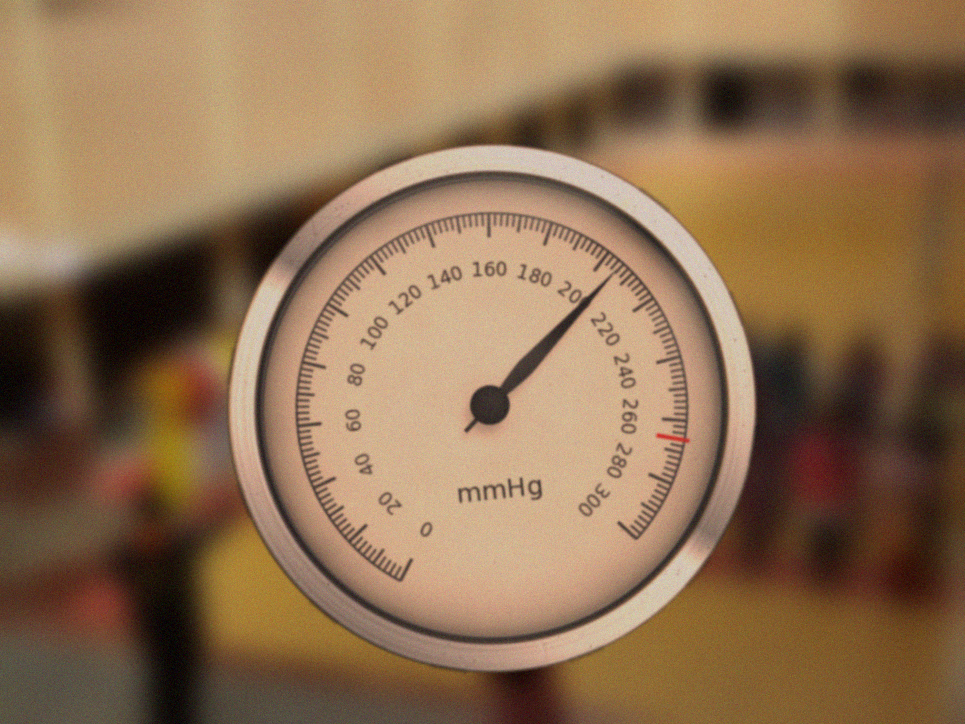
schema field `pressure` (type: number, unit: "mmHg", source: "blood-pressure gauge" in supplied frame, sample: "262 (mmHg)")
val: 206 (mmHg)
